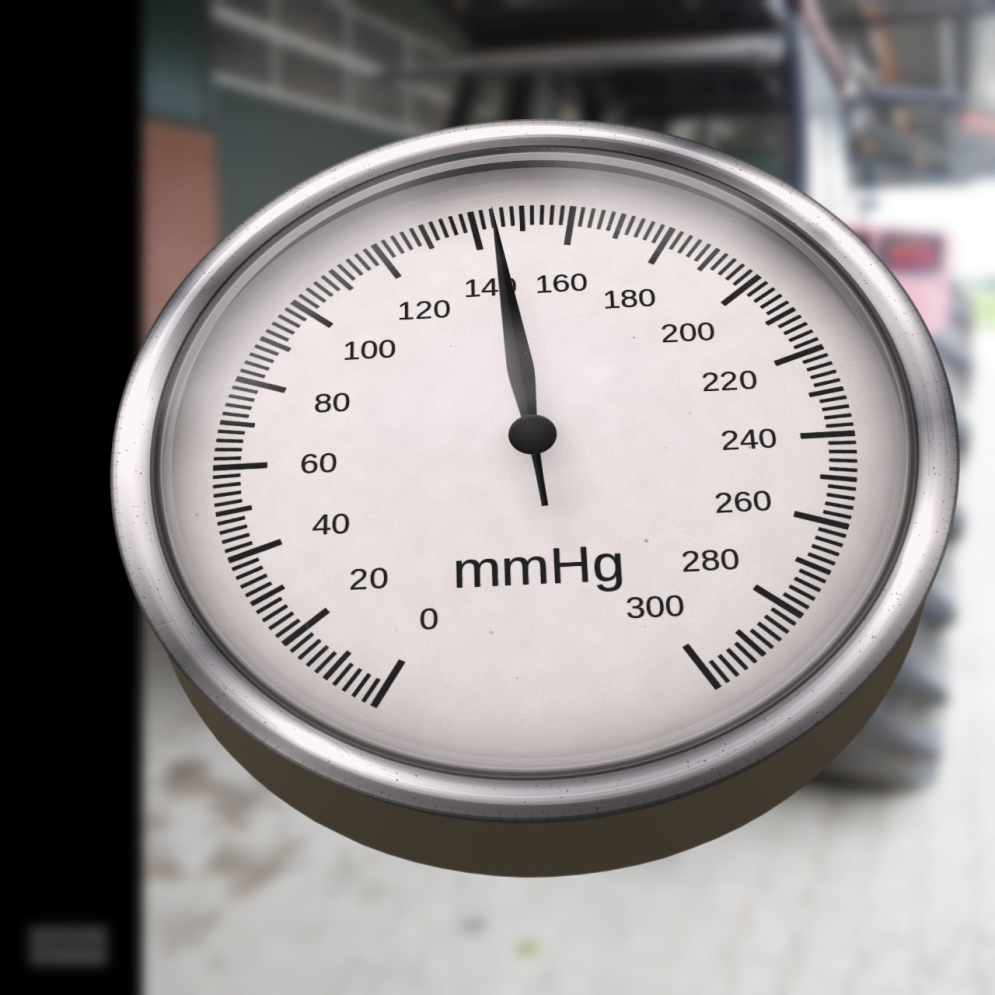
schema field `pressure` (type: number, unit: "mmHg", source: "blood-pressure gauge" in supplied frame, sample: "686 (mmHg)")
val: 144 (mmHg)
